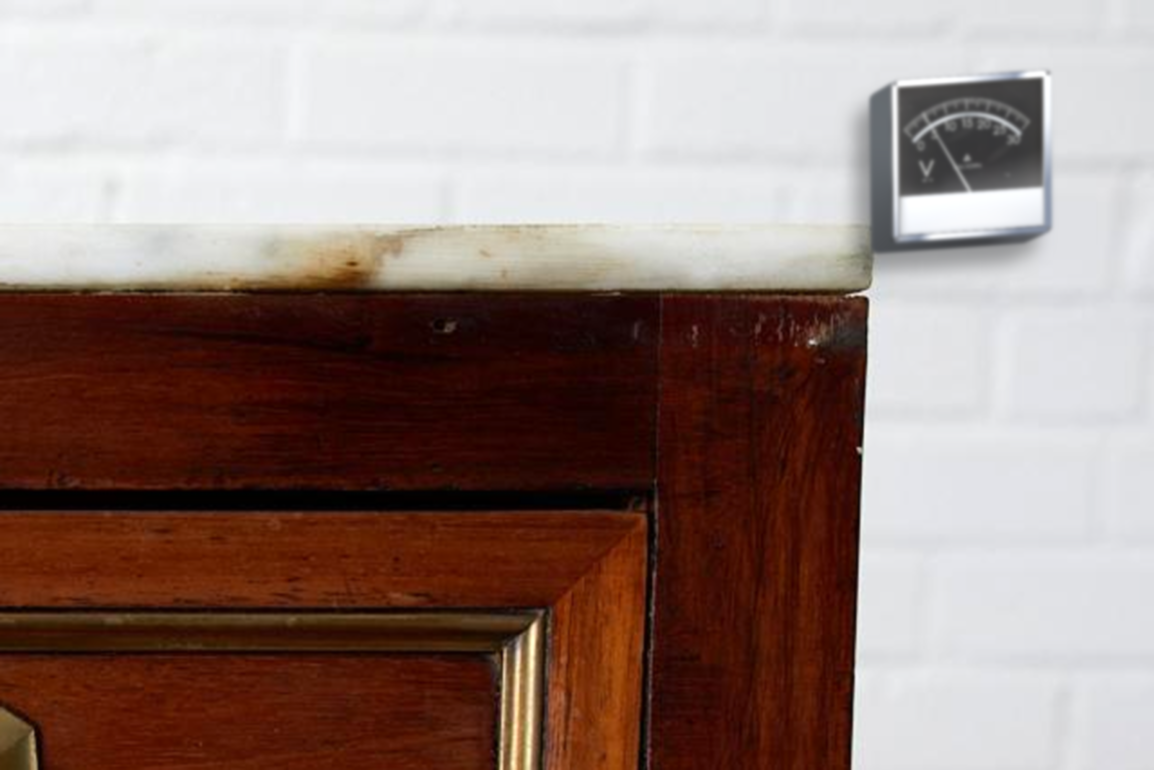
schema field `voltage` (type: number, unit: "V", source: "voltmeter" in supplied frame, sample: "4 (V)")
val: 5 (V)
